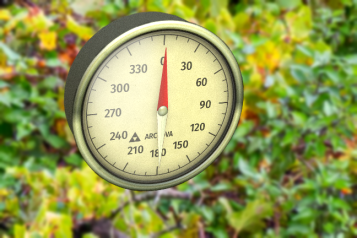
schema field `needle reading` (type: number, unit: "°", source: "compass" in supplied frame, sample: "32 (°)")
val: 0 (°)
